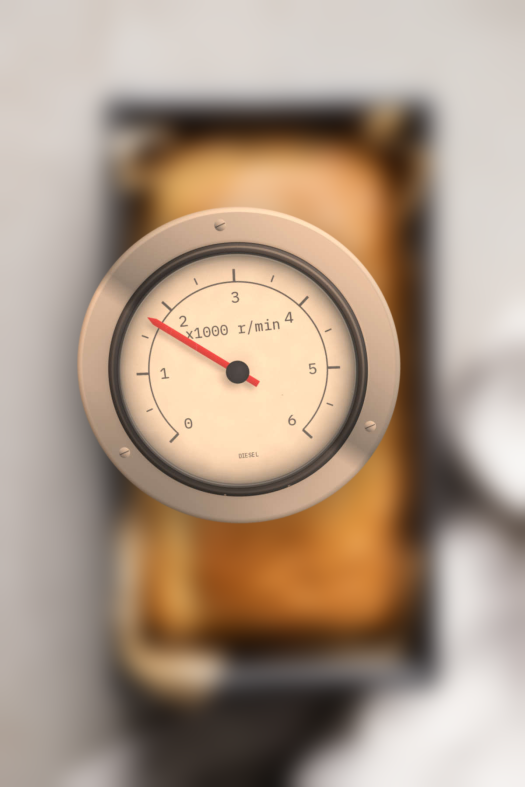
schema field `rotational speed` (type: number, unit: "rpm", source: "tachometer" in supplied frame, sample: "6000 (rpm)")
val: 1750 (rpm)
